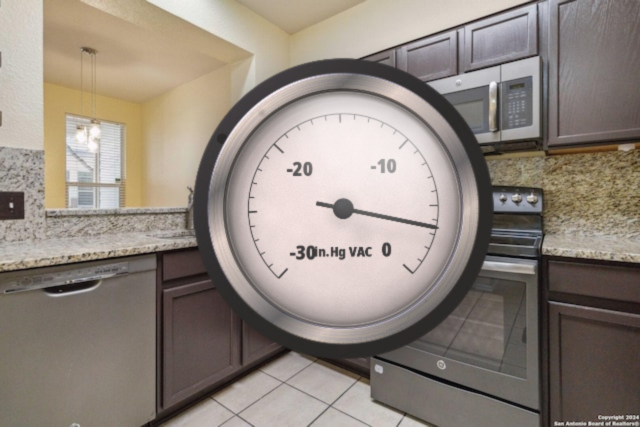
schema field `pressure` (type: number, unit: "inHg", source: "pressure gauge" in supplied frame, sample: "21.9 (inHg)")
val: -3.5 (inHg)
